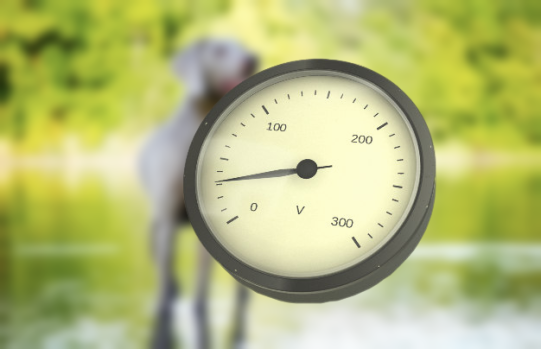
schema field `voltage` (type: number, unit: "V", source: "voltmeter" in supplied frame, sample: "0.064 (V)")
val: 30 (V)
